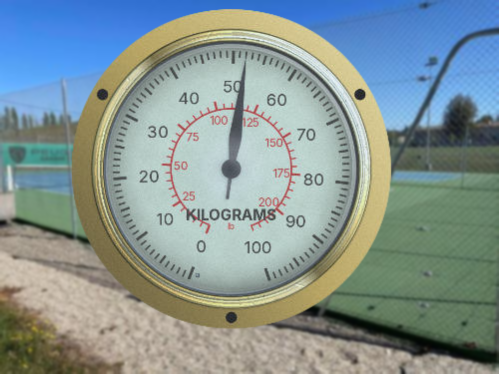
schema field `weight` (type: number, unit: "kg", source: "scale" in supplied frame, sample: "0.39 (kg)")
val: 52 (kg)
